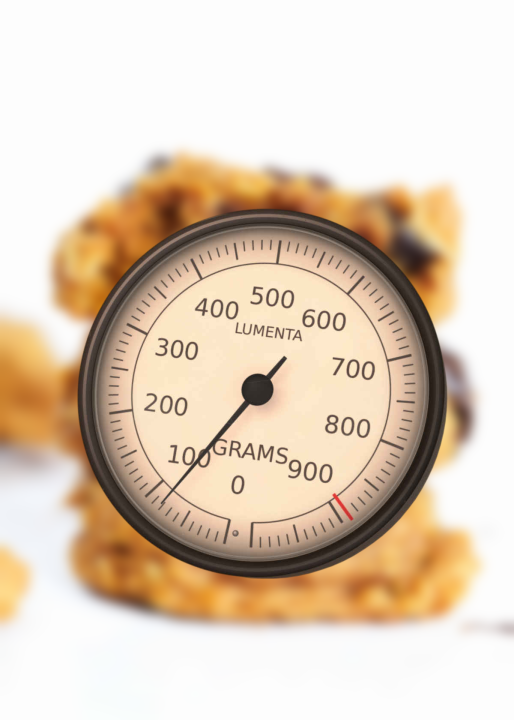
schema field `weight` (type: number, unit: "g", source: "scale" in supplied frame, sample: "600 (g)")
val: 80 (g)
